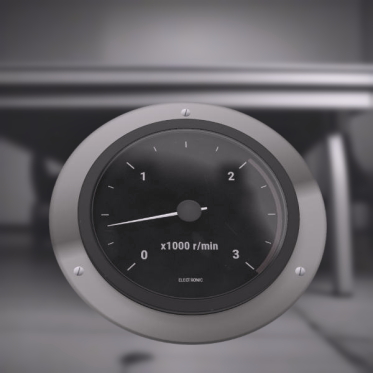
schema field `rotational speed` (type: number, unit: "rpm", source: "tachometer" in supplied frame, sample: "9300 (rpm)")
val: 375 (rpm)
